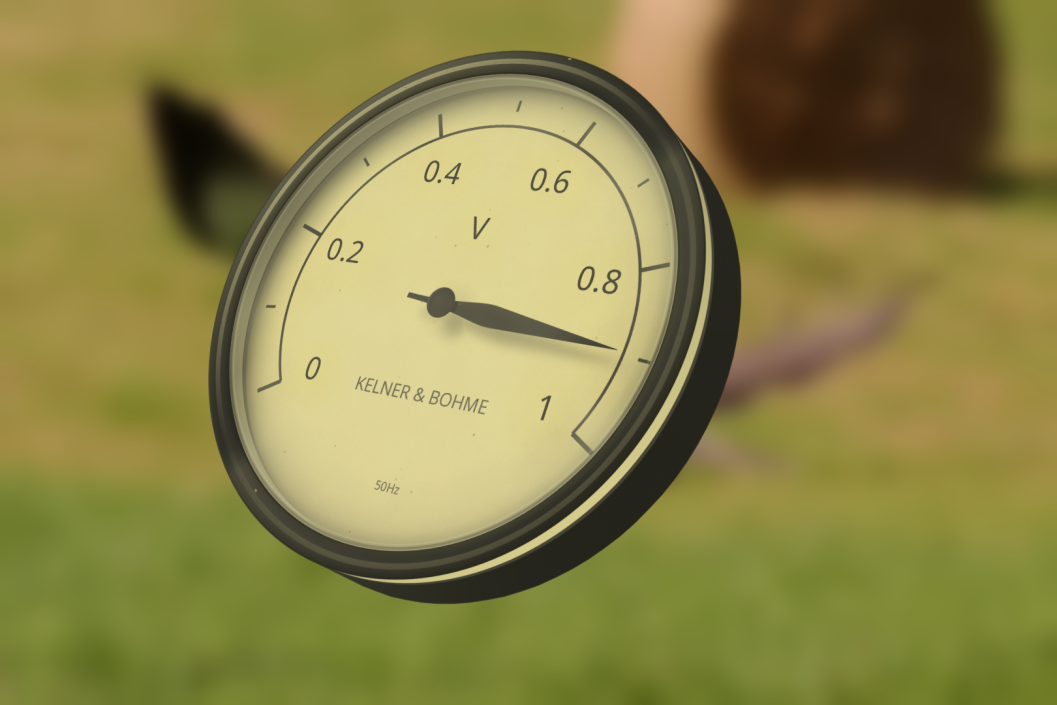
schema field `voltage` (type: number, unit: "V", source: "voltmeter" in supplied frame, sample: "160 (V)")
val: 0.9 (V)
